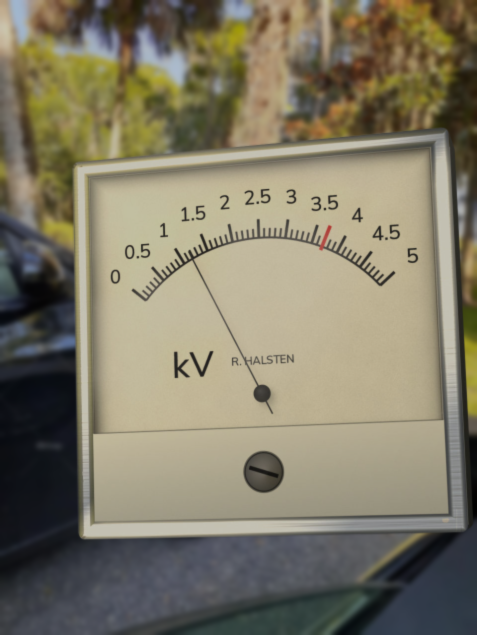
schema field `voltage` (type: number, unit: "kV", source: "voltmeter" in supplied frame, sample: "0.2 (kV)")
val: 1.2 (kV)
